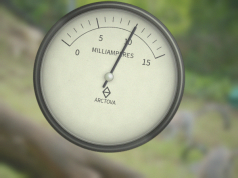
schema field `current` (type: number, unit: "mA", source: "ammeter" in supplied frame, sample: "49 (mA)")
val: 10 (mA)
